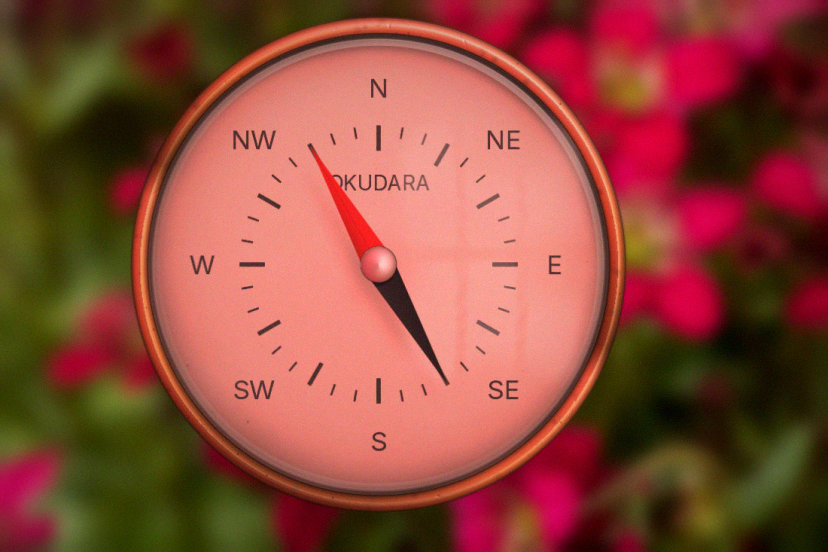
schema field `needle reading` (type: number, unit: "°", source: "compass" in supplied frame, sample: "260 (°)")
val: 330 (°)
